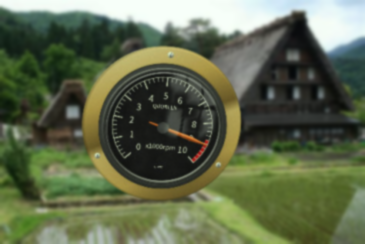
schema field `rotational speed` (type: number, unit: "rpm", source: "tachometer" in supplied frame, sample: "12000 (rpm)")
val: 9000 (rpm)
